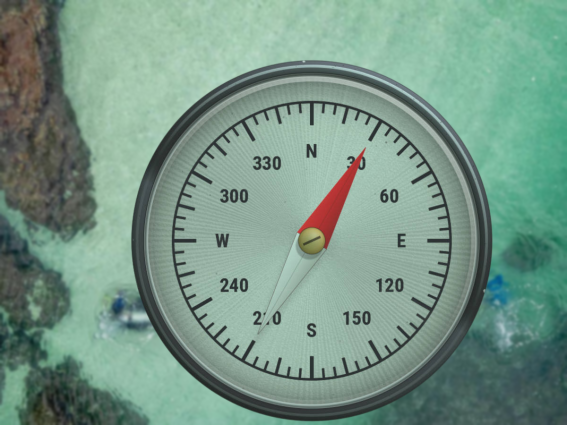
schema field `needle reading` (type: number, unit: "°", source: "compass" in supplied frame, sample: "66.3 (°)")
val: 30 (°)
